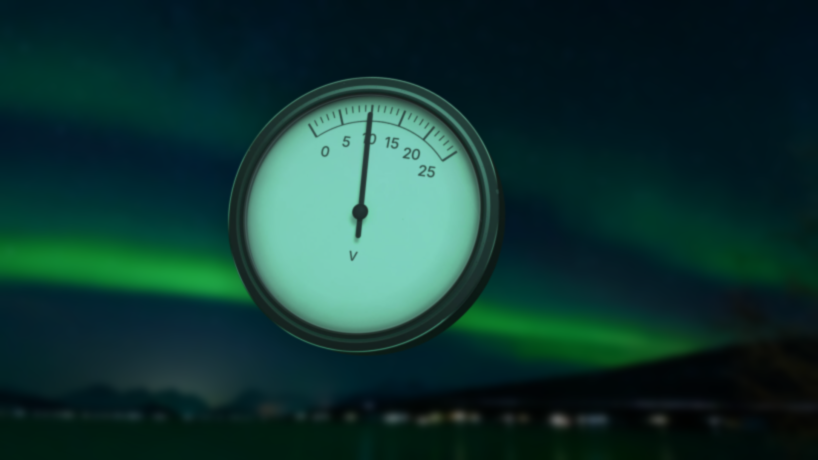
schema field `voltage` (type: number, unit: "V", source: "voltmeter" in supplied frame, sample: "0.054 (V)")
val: 10 (V)
